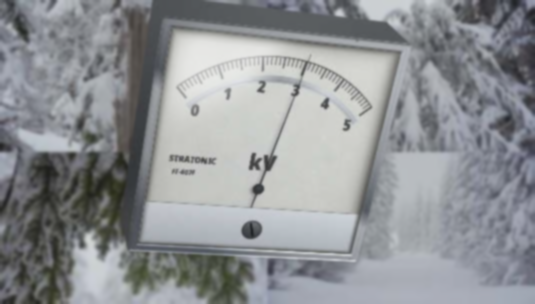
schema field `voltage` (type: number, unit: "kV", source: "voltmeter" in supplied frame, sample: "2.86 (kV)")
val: 3 (kV)
